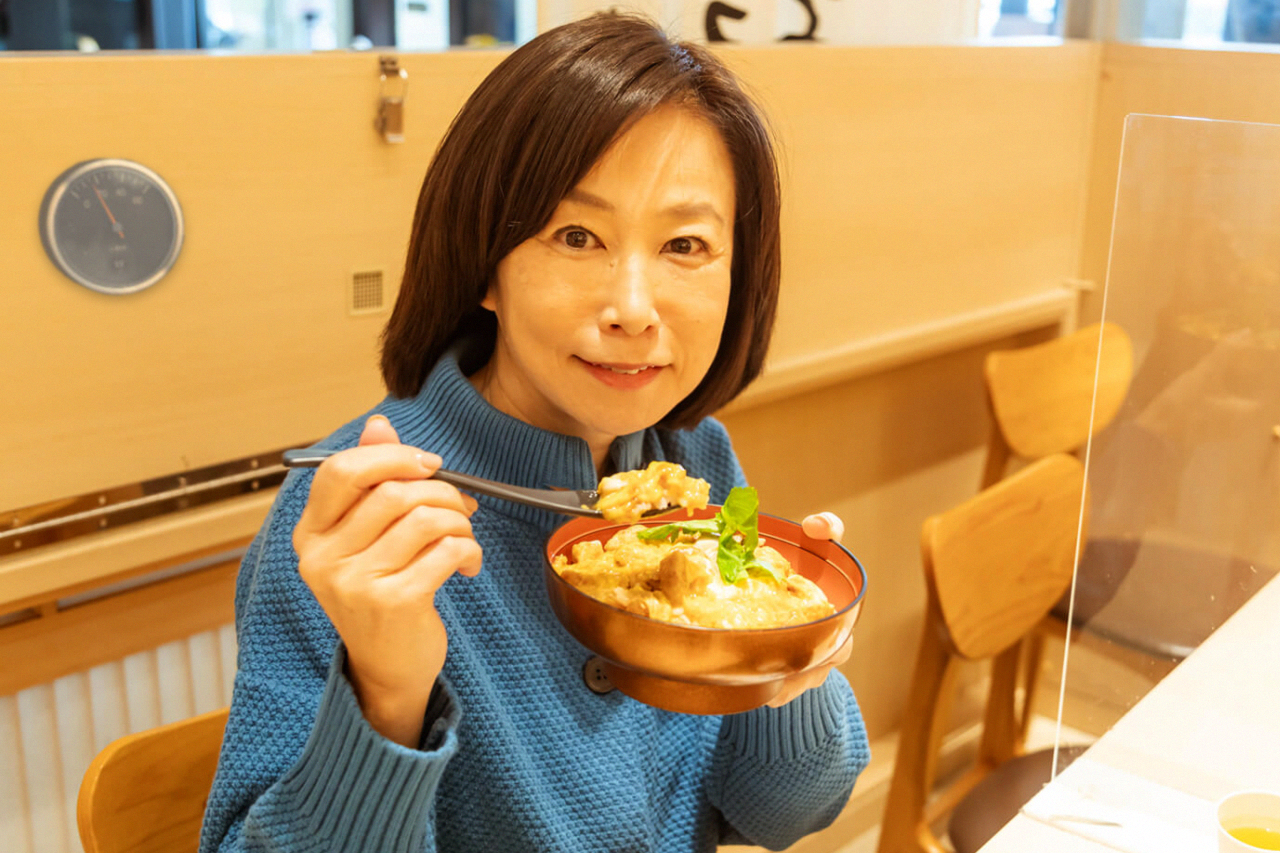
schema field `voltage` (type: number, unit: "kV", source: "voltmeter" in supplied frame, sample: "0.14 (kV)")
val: 15 (kV)
